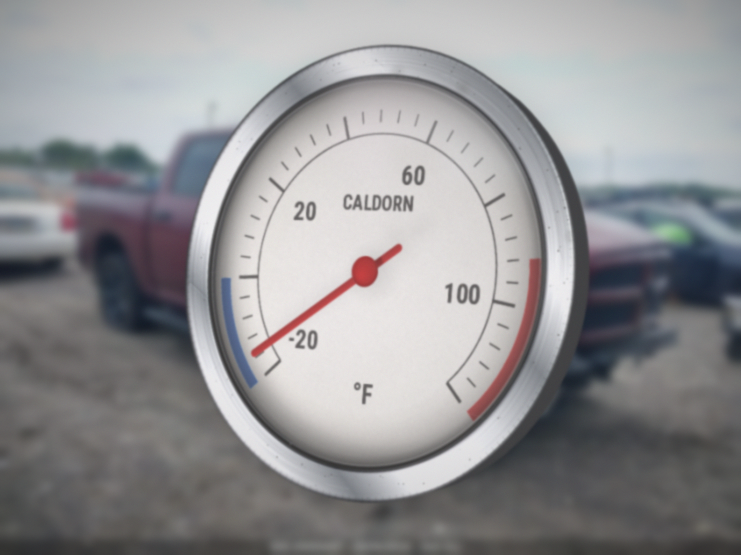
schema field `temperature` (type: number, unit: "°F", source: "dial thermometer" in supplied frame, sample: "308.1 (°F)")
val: -16 (°F)
